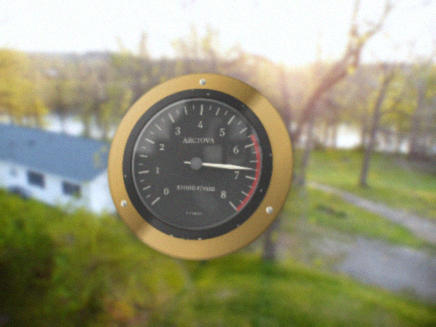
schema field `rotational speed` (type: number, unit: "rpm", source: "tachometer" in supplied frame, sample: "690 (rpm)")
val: 6750 (rpm)
